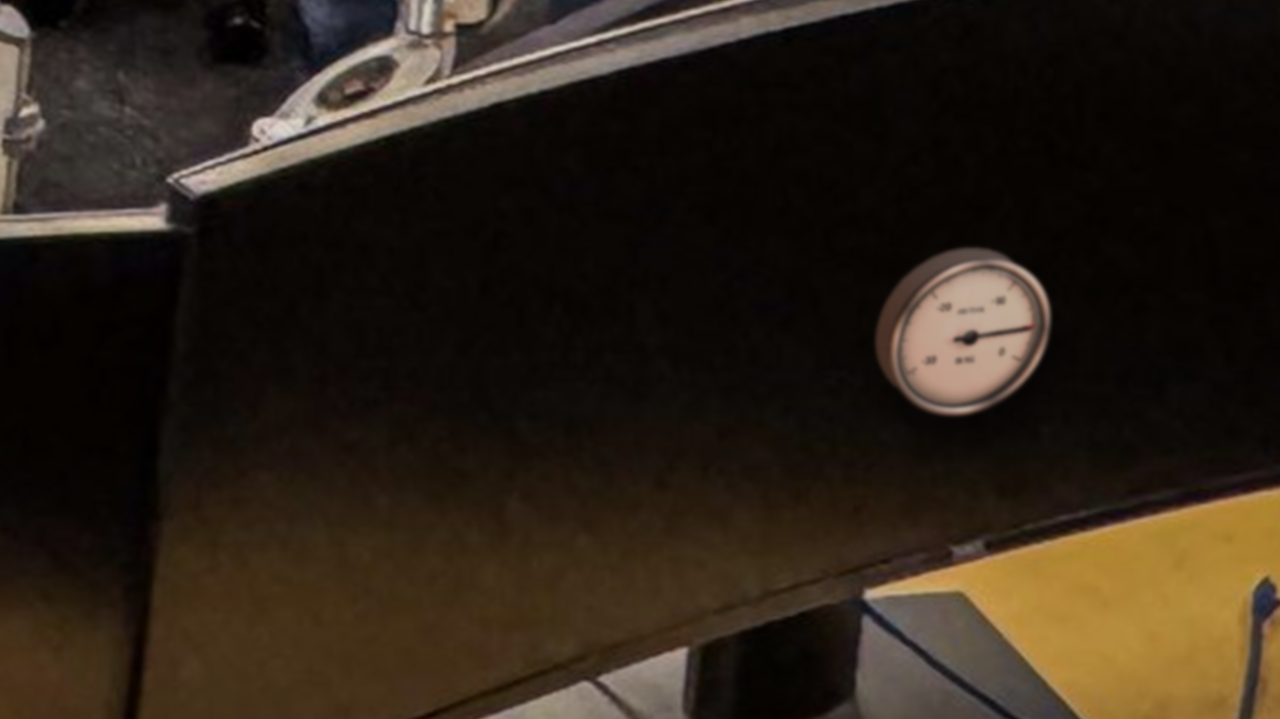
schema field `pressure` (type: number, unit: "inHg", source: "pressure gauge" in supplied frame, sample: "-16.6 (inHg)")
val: -4 (inHg)
